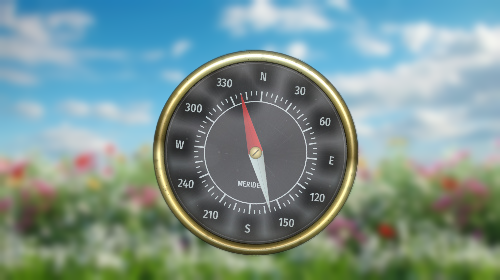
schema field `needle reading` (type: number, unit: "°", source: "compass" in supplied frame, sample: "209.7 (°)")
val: 340 (°)
